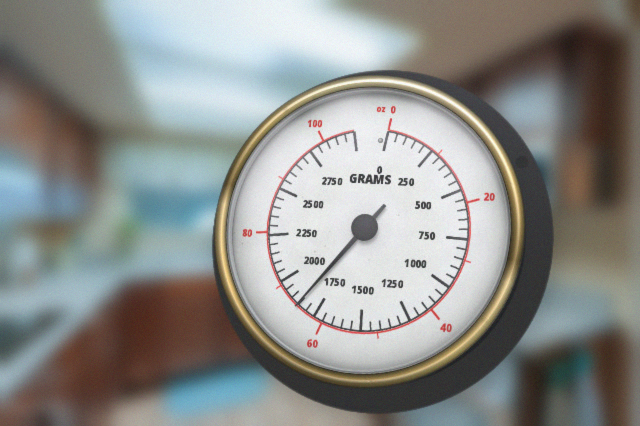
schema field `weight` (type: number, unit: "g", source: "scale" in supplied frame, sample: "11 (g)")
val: 1850 (g)
